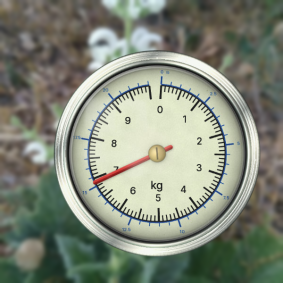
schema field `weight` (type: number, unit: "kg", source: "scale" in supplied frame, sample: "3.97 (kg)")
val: 6.9 (kg)
